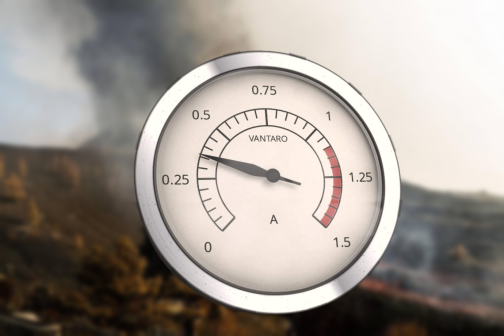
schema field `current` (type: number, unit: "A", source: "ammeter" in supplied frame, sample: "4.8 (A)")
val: 0.35 (A)
